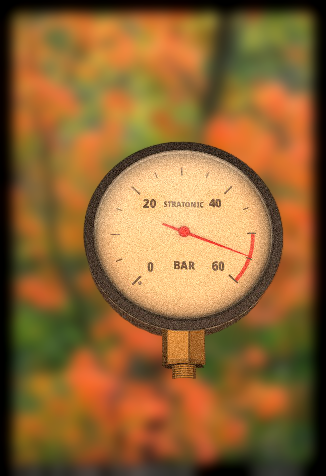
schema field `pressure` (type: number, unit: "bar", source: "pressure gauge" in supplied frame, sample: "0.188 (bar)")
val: 55 (bar)
